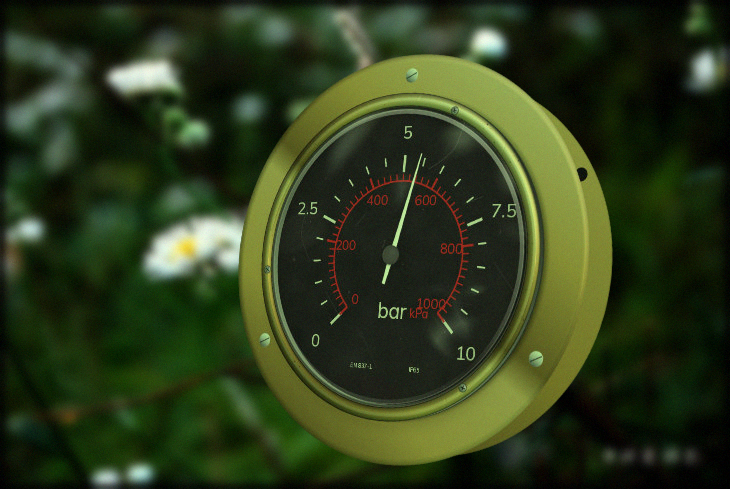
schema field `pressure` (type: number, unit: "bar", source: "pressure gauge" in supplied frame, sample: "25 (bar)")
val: 5.5 (bar)
